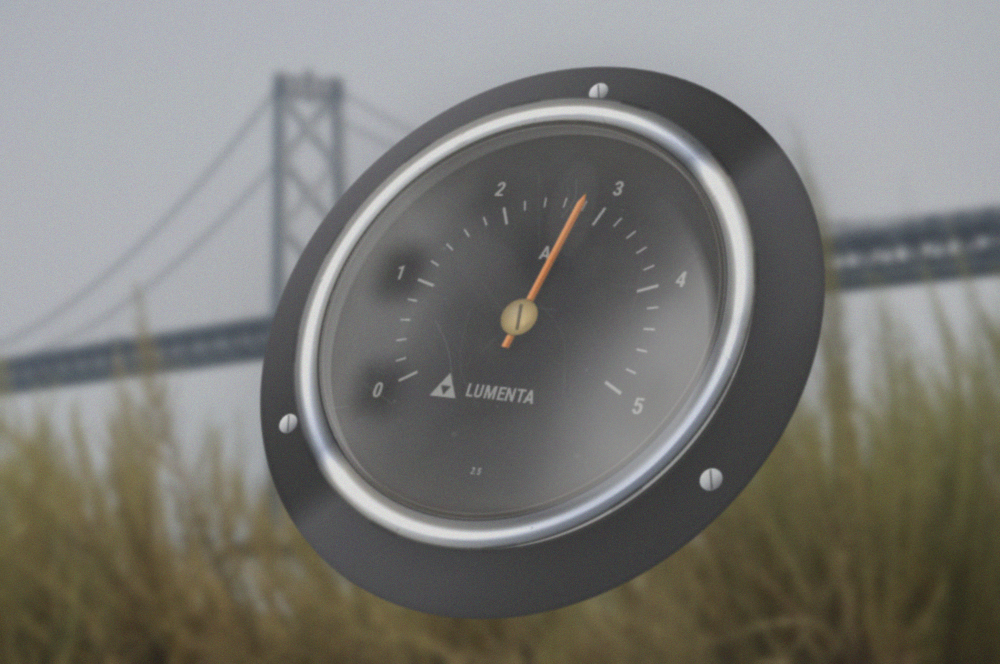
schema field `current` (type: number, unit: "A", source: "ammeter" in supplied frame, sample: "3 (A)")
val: 2.8 (A)
